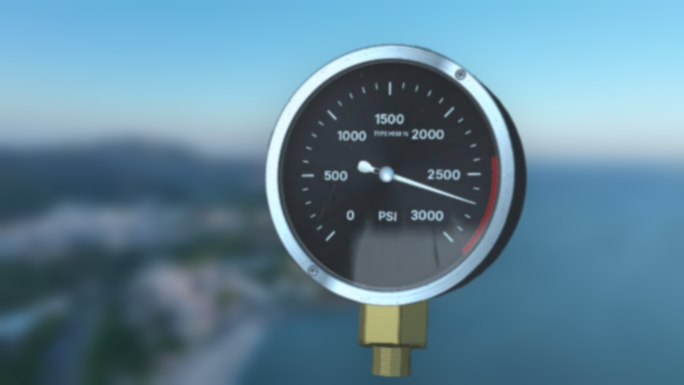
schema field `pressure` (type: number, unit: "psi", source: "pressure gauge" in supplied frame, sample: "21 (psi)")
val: 2700 (psi)
